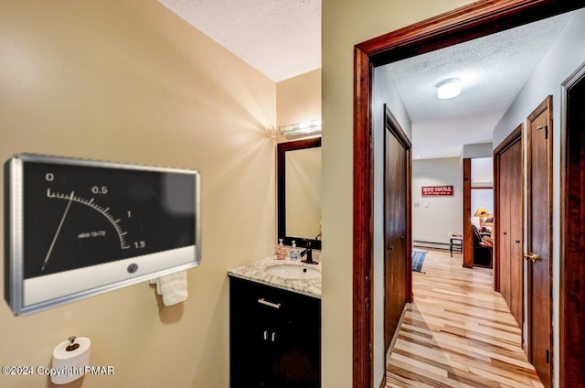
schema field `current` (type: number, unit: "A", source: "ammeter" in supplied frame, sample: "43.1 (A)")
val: 0.25 (A)
